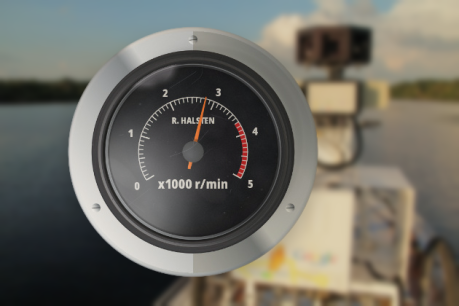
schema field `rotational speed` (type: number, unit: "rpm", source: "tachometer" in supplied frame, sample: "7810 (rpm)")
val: 2800 (rpm)
